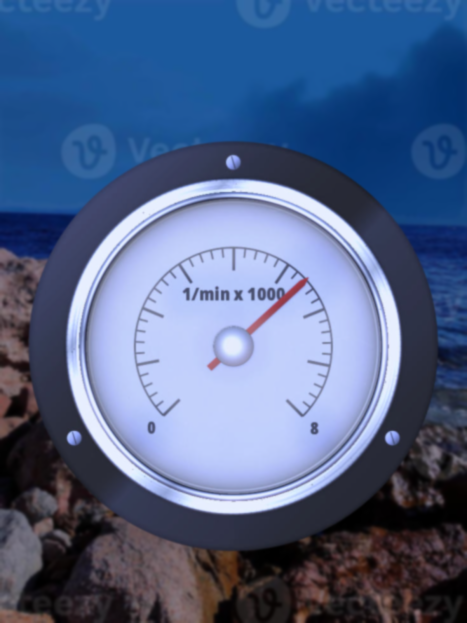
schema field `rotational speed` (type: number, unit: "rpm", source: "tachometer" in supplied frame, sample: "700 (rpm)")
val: 5400 (rpm)
